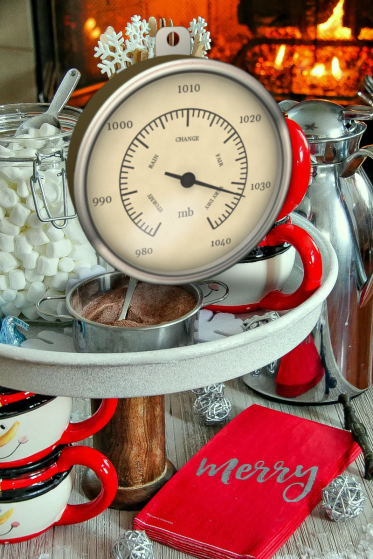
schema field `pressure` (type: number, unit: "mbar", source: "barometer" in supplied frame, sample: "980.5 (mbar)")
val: 1032 (mbar)
